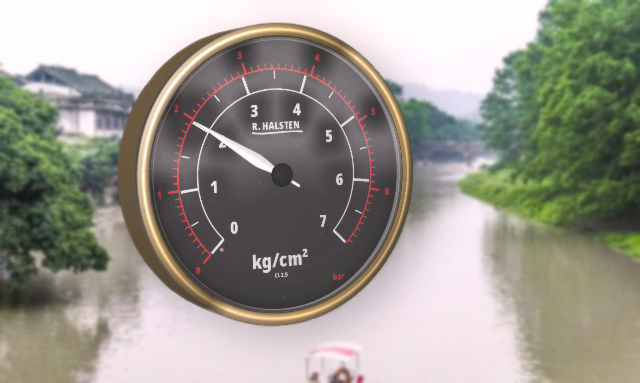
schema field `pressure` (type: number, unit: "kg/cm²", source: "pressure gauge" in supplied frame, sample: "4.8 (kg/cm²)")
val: 2 (kg/cm²)
